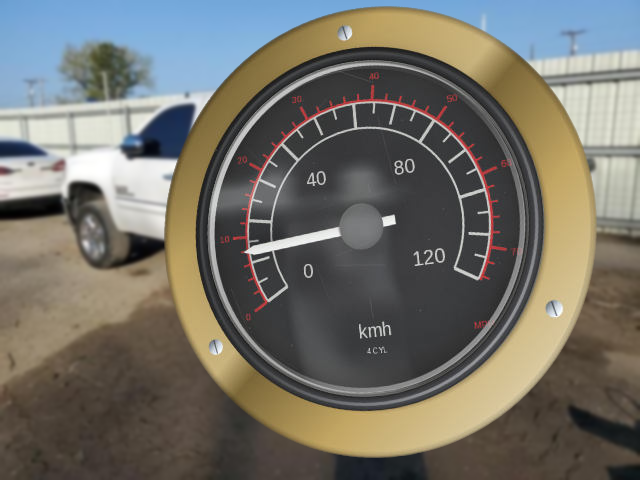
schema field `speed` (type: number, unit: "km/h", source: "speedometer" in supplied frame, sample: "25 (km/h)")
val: 12.5 (km/h)
